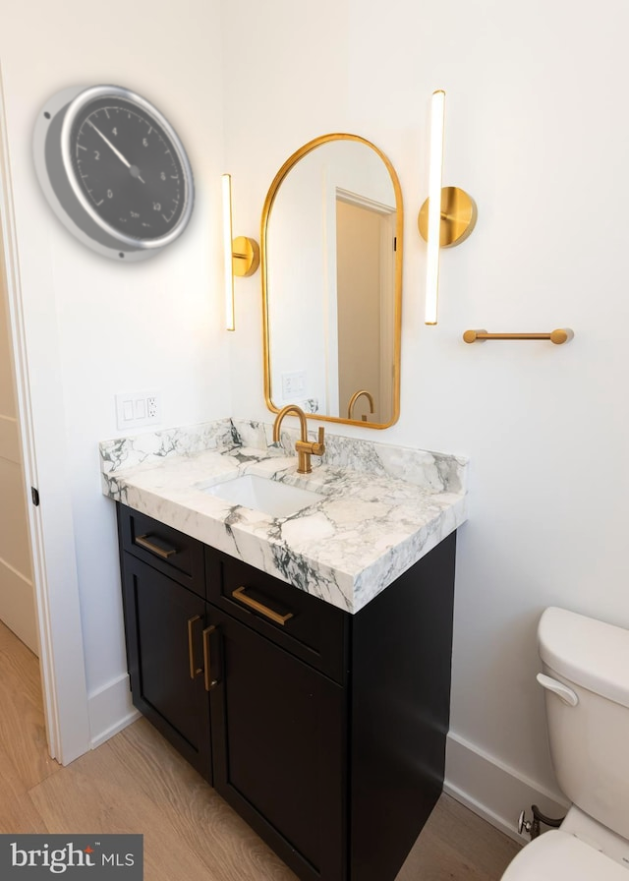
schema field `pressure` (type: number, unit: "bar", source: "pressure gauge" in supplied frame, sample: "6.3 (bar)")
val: 3 (bar)
